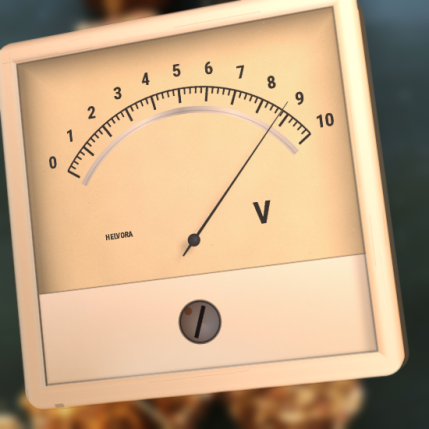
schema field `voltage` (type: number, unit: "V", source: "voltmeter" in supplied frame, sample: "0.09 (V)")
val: 8.8 (V)
